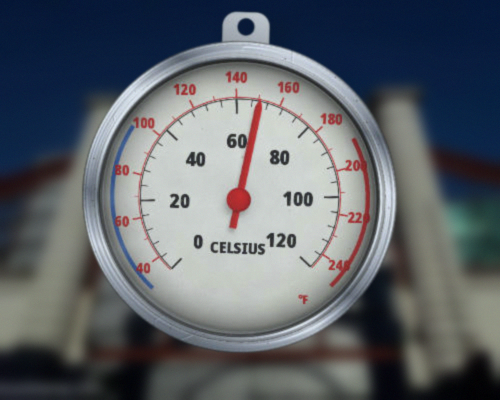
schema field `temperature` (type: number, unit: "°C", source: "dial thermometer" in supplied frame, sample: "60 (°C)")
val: 66 (°C)
